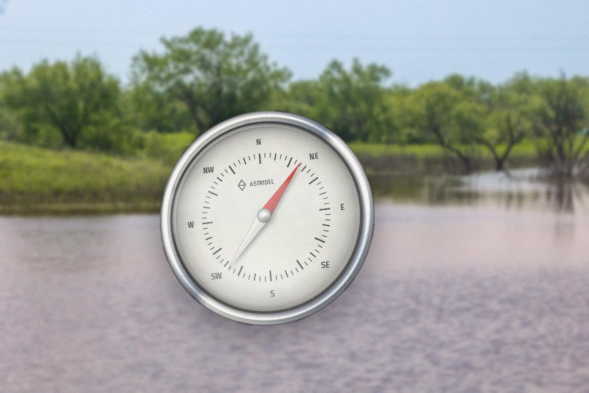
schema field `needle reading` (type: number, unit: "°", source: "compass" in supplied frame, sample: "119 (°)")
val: 40 (°)
